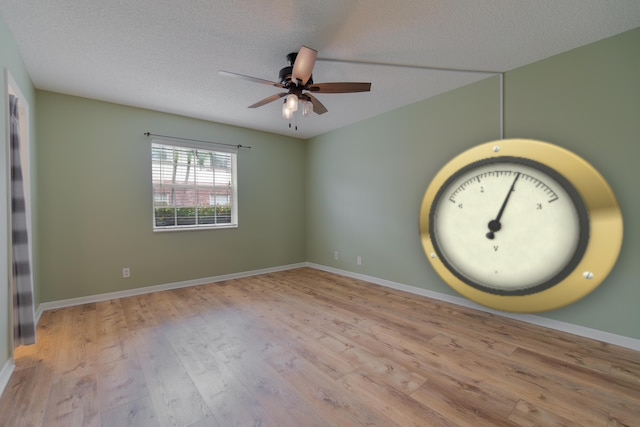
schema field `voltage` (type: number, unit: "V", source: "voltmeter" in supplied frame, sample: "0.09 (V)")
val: 2 (V)
